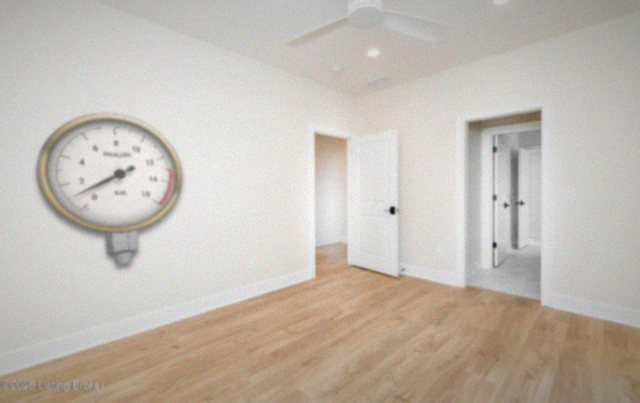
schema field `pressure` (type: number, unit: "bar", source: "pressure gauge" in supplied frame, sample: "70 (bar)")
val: 1 (bar)
